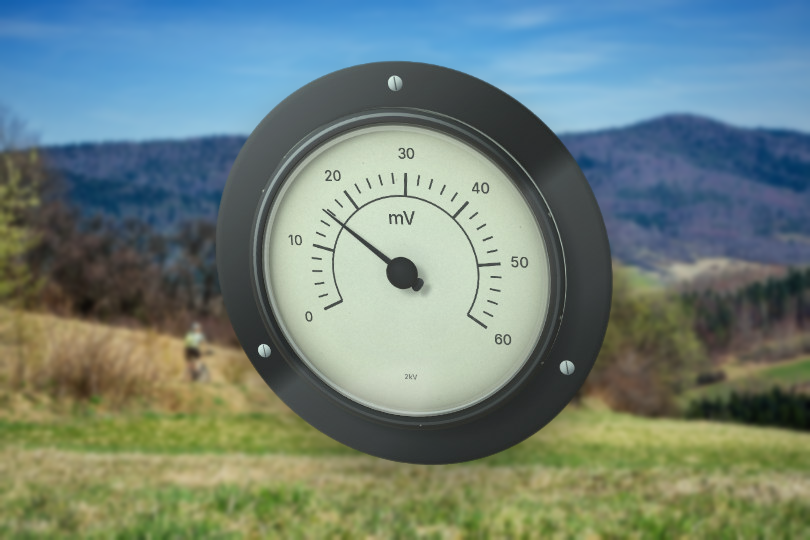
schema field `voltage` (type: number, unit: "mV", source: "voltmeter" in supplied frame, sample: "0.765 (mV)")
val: 16 (mV)
